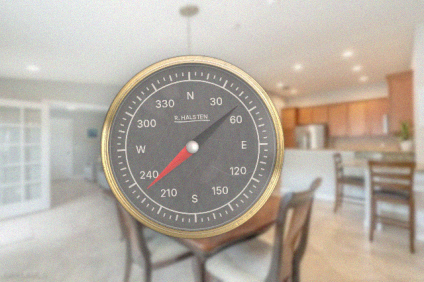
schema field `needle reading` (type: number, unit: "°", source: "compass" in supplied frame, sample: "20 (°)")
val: 230 (°)
